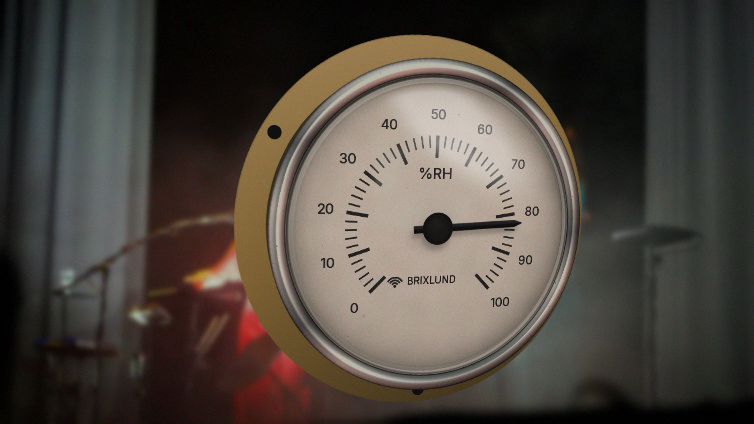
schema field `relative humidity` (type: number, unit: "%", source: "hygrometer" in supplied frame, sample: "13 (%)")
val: 82 (%)
